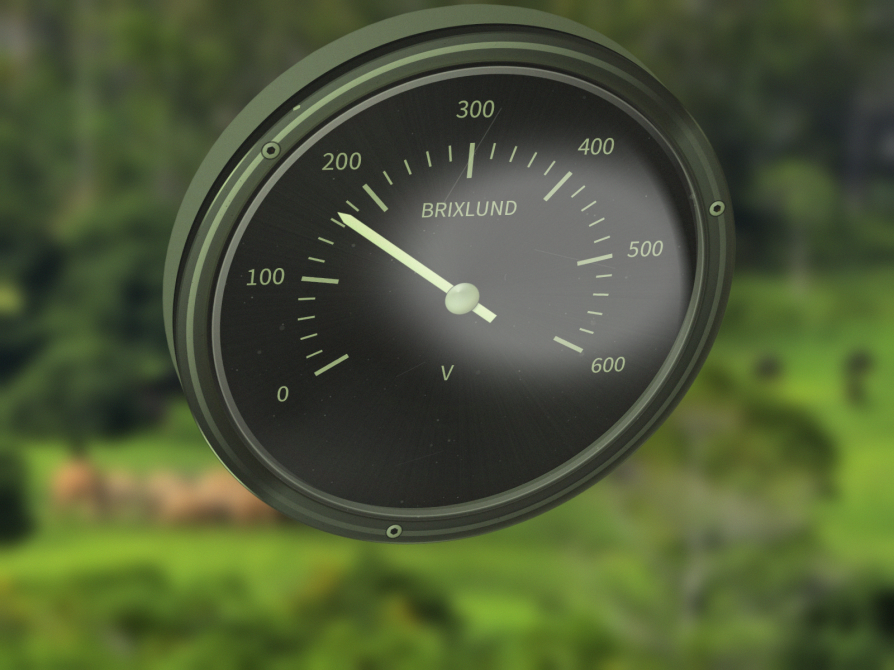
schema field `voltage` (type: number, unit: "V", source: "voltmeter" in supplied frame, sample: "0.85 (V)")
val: 170 (V)
